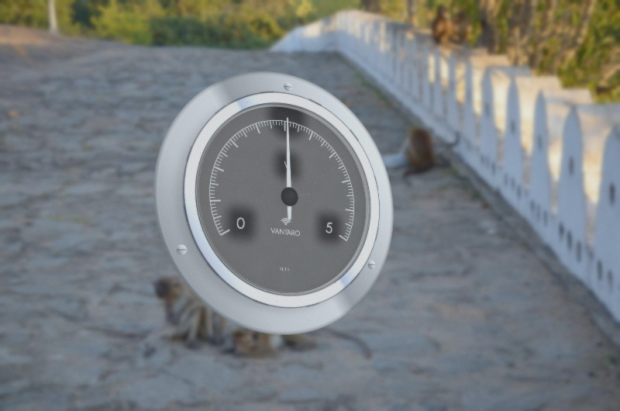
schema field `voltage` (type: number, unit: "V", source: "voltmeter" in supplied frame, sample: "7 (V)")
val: 2.5 (V)
